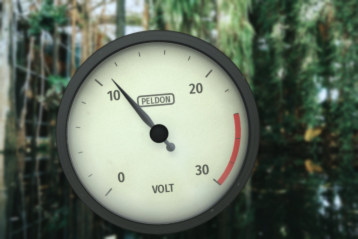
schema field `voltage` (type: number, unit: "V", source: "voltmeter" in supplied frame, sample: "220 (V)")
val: 11 (V)
